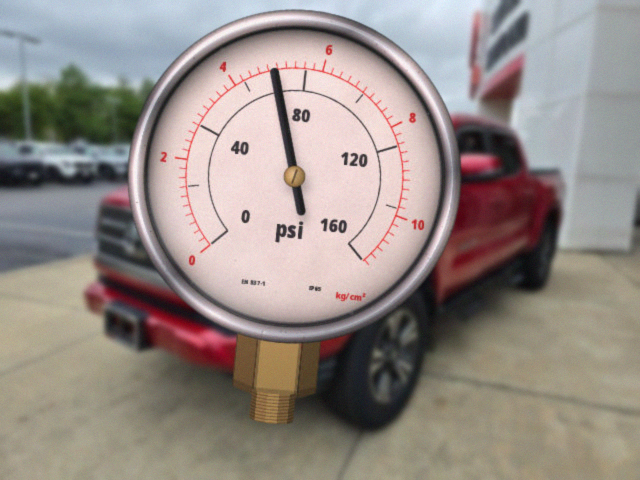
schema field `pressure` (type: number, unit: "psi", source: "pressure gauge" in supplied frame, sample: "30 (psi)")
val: 70 (psi)
